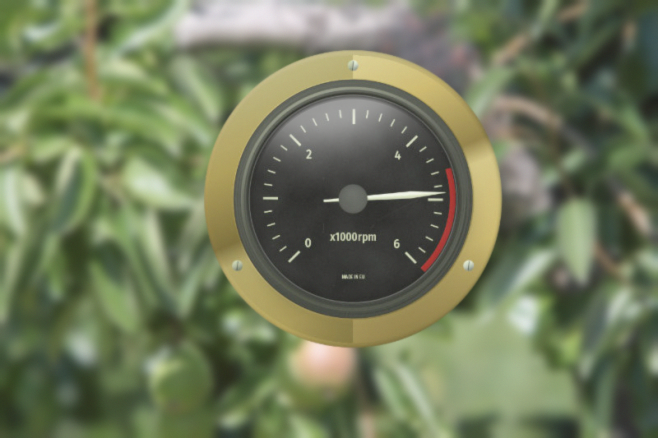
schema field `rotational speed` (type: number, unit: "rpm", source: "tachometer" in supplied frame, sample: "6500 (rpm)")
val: 4900 (rpm)
